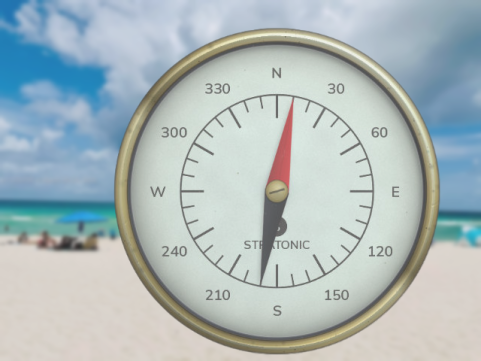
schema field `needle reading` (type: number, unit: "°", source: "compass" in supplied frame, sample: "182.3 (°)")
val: 10 (°)
